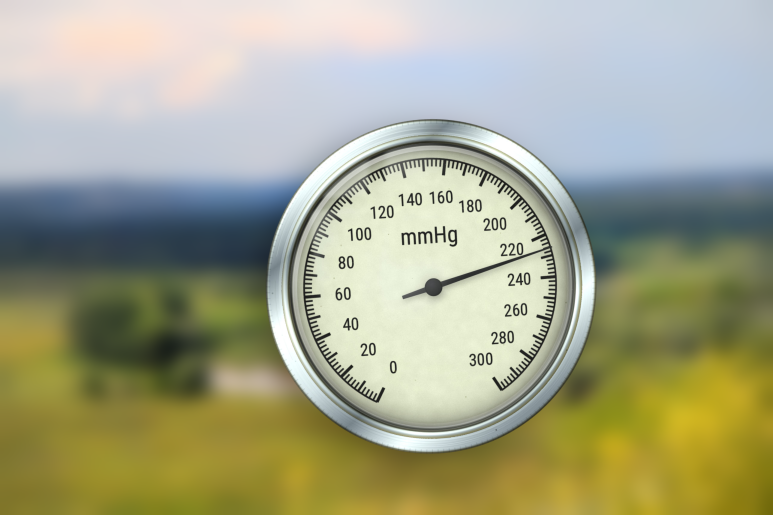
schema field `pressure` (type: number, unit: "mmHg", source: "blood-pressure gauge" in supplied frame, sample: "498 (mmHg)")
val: 226 (mmHg)
